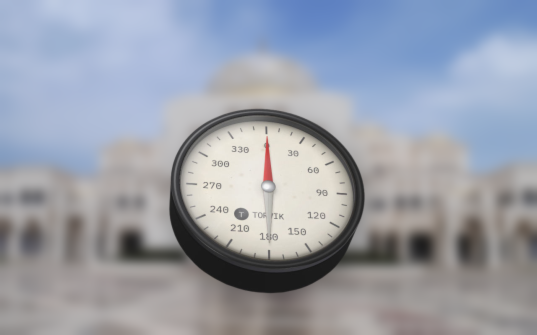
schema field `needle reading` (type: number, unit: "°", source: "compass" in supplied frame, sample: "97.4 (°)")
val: 0 (°)
